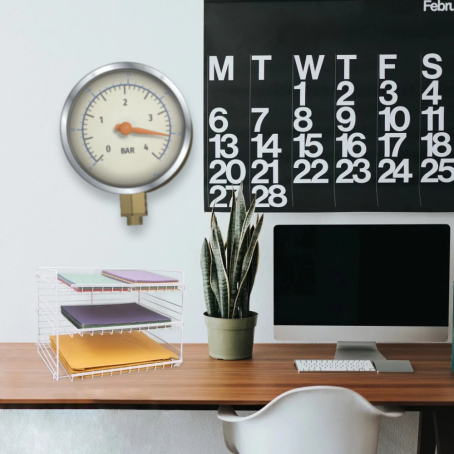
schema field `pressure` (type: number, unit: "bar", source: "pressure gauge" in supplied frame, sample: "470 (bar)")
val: 3.5 (bar)
